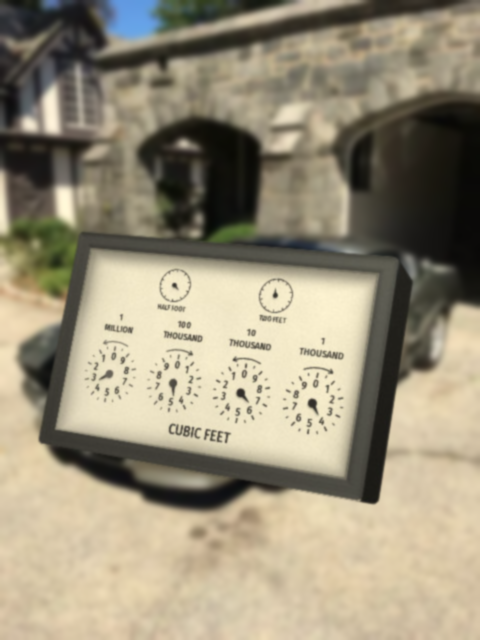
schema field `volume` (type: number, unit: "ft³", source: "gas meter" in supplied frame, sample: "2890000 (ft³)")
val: 346400 (ft³)
